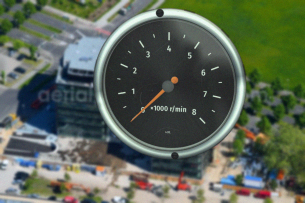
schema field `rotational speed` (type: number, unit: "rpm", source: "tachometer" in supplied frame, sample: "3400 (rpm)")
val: 0 (rpm)
